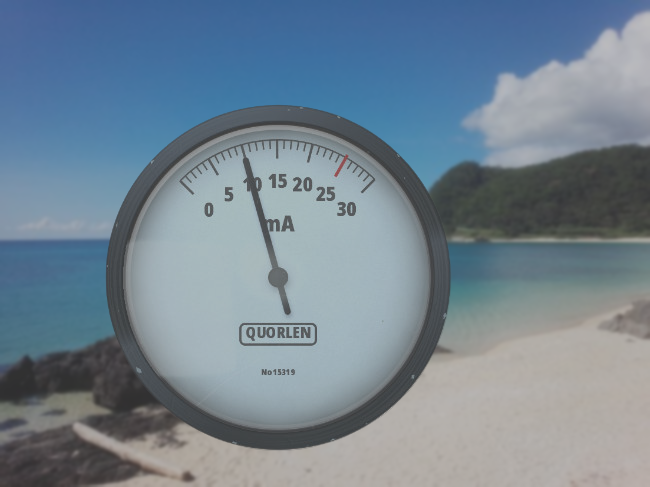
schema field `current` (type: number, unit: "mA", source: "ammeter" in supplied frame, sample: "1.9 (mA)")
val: 10 (mA)
